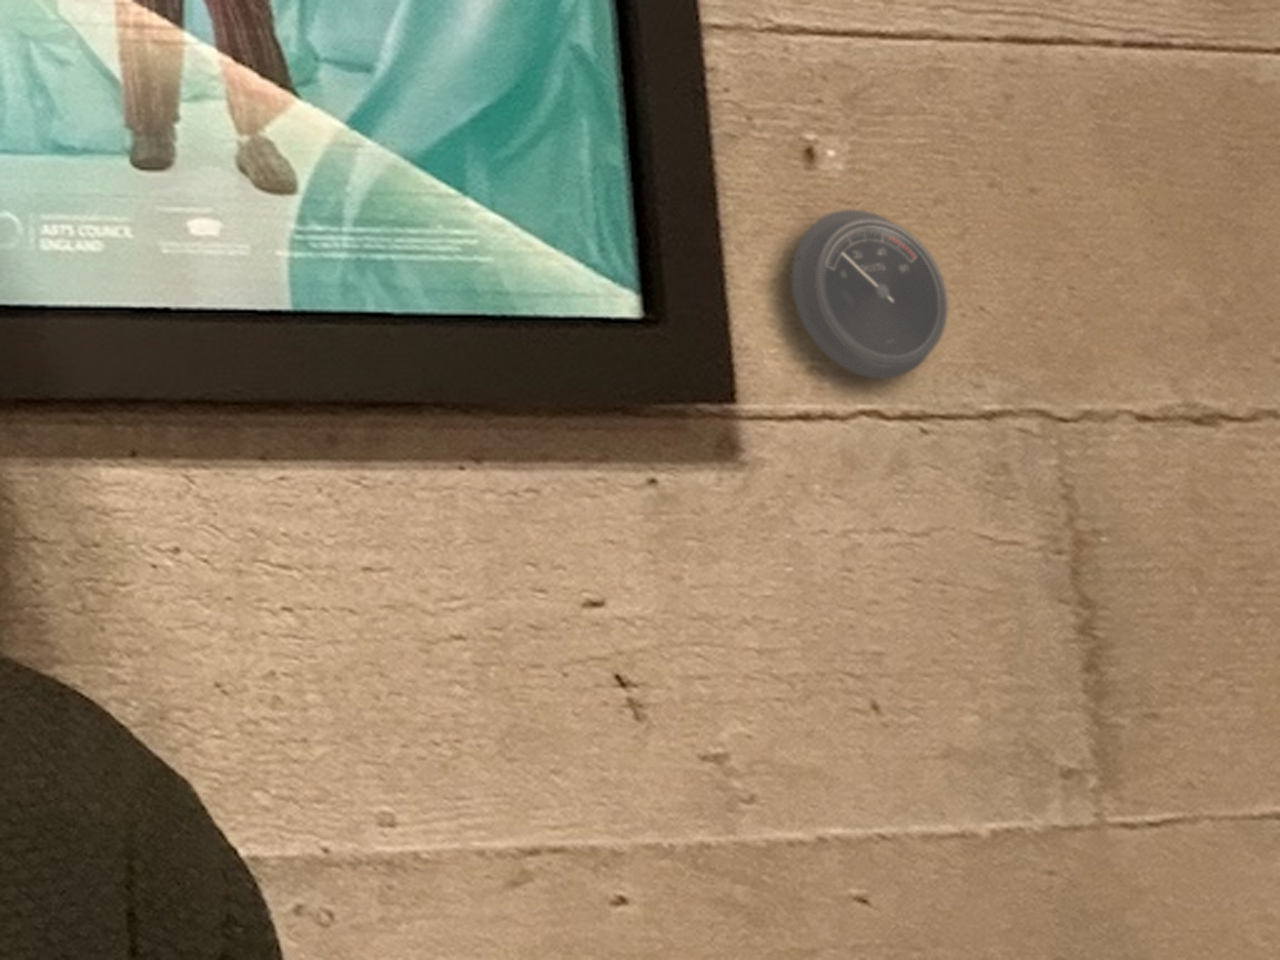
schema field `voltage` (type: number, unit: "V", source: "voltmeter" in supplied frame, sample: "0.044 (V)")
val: 10 (V)
